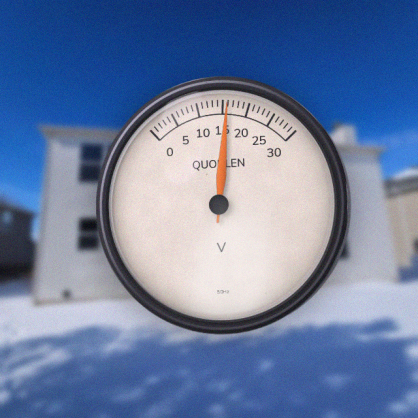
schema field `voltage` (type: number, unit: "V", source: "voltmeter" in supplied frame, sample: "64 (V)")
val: 16 (V)
